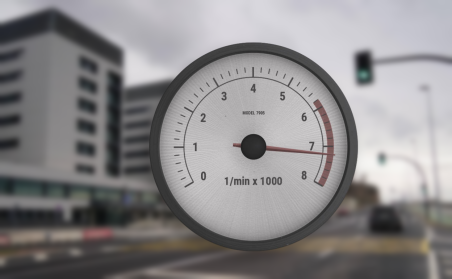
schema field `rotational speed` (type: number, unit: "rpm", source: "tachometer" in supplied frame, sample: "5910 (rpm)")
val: 7200 (rpm)
